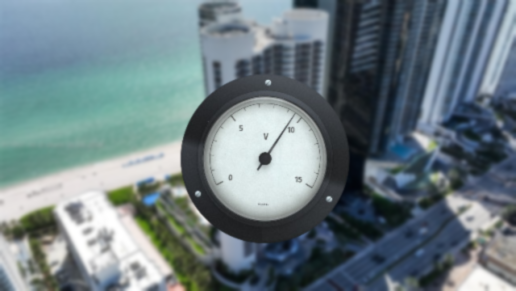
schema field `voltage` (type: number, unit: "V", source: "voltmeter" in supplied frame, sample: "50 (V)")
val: 9.5 (V)
